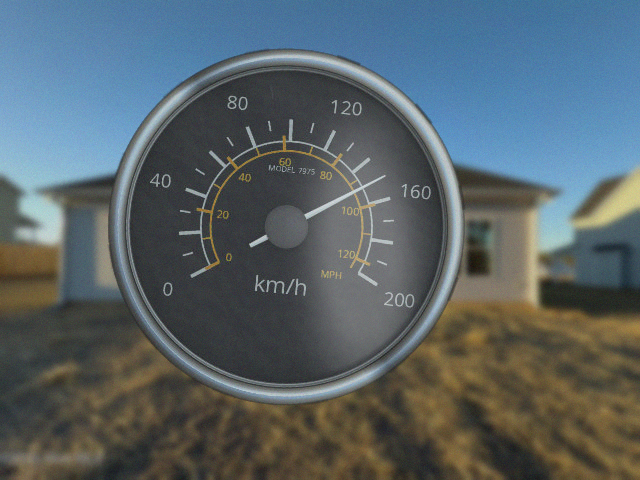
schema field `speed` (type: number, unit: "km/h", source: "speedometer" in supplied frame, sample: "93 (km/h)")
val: 150 (km/h)
